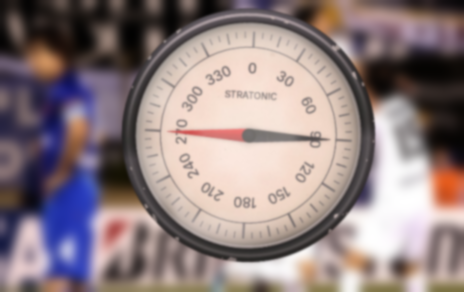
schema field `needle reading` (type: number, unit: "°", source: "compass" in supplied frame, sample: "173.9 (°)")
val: 270 (°)
